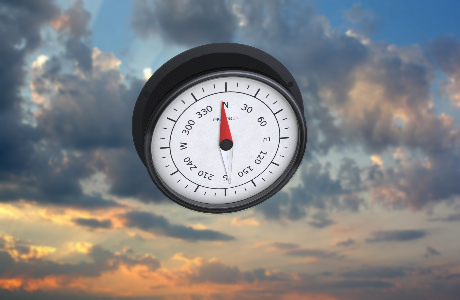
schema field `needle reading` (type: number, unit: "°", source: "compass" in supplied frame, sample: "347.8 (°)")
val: 355 (°)
